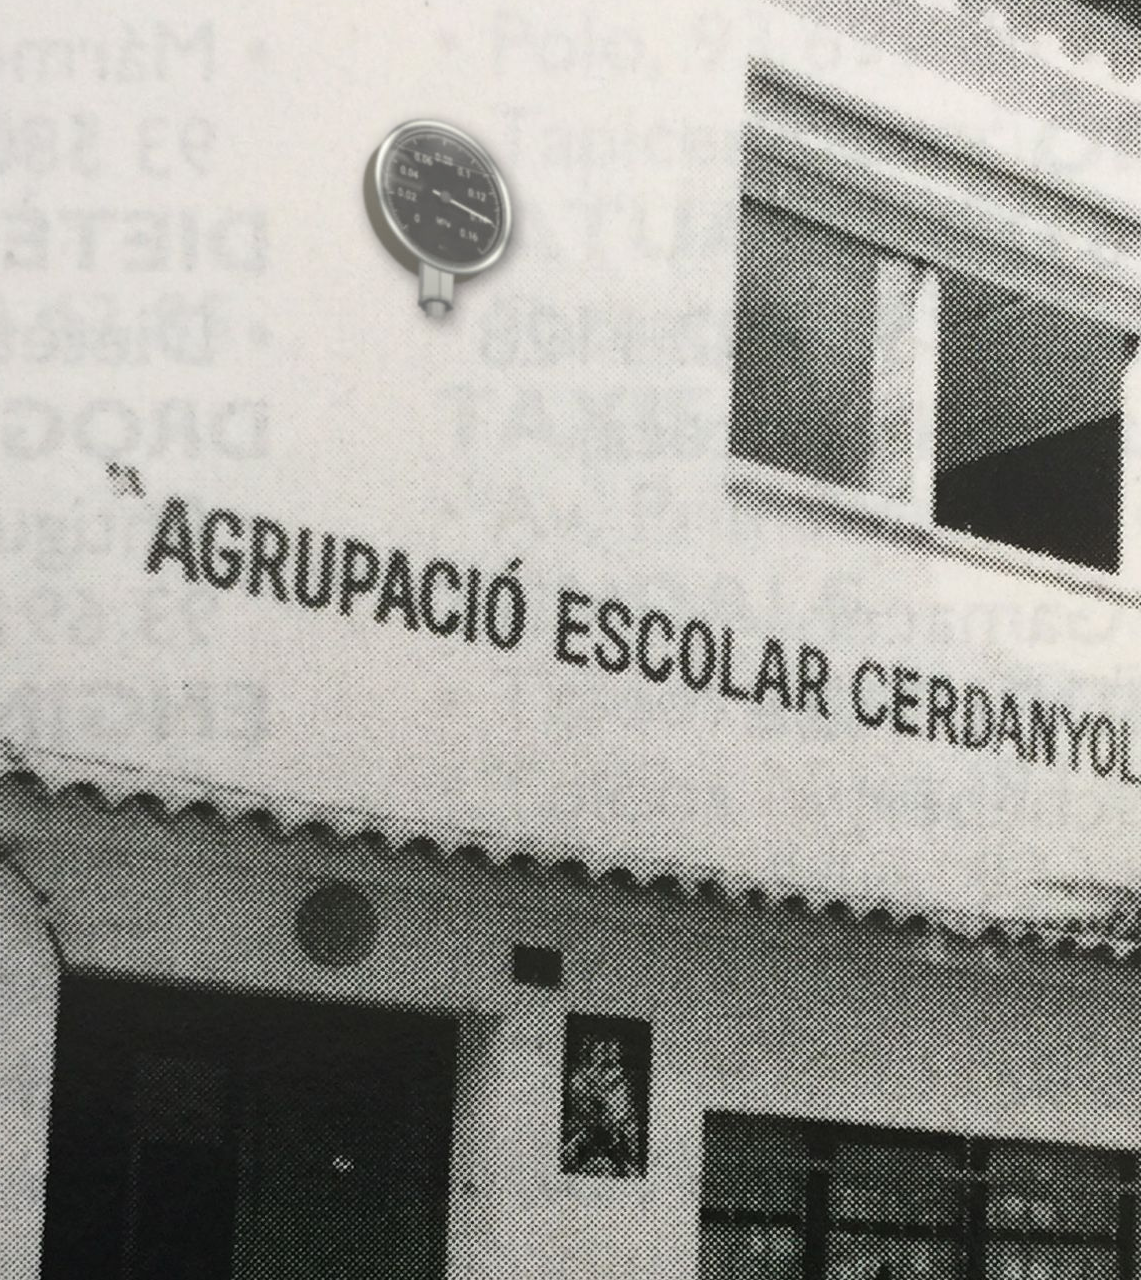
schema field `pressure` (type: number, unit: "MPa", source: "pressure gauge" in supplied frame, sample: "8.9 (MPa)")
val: 0.14 (MPa)
